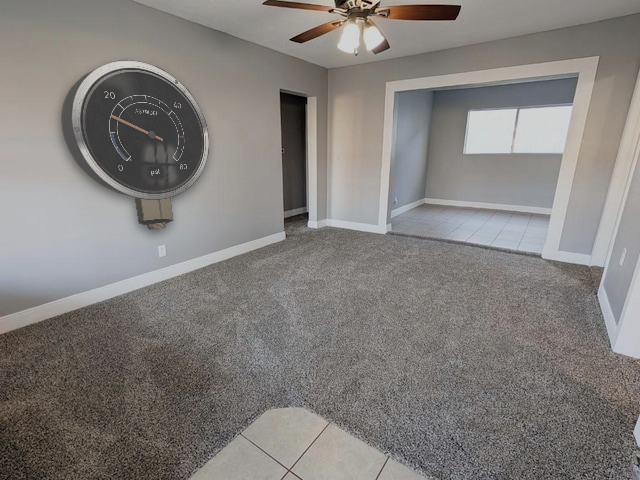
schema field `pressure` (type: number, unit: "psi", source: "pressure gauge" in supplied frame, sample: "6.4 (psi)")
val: 15 (psi)
